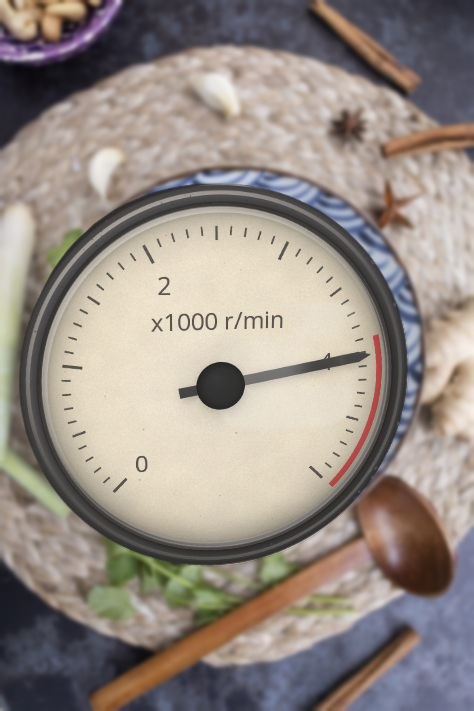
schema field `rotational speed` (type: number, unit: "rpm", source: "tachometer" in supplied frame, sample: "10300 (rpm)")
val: 4000 (rpm)
